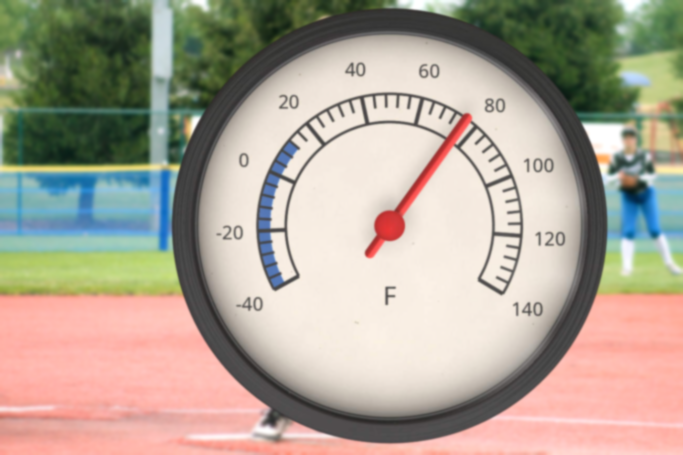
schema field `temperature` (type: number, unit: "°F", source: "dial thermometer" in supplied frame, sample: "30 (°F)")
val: 76 (°F)
